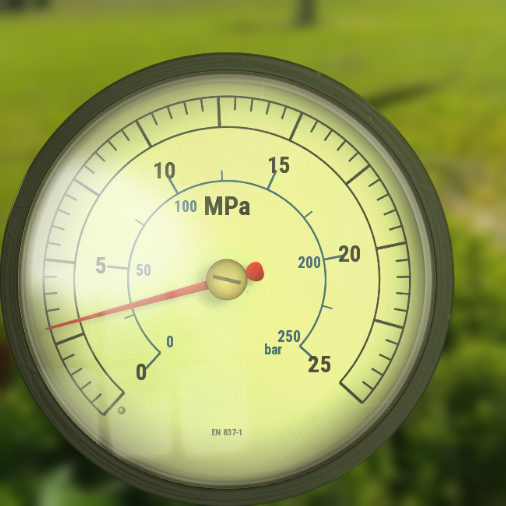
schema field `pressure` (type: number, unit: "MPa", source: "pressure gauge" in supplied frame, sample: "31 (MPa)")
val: 3 (MPa)
